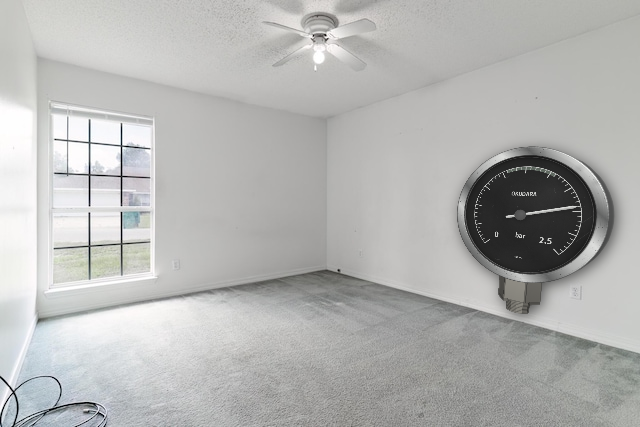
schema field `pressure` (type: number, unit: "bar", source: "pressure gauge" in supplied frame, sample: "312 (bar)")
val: 1.95 (bar)
